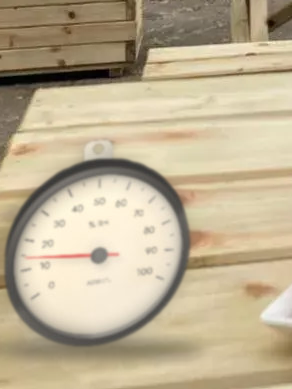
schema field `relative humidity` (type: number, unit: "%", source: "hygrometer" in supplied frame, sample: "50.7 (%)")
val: 15 (%)
